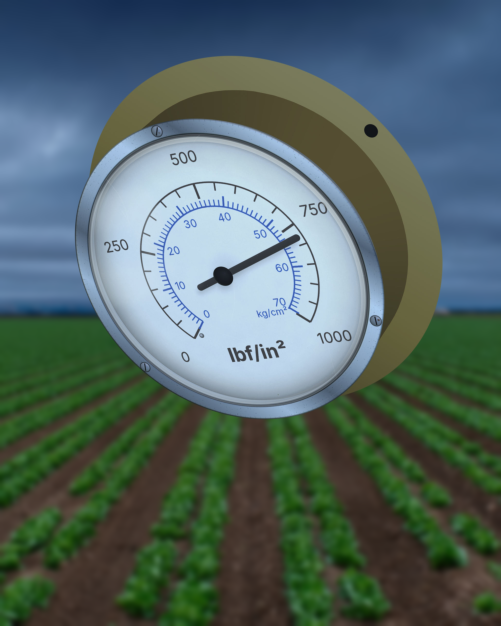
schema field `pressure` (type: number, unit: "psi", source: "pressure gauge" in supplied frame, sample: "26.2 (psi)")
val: 775 (psi)
